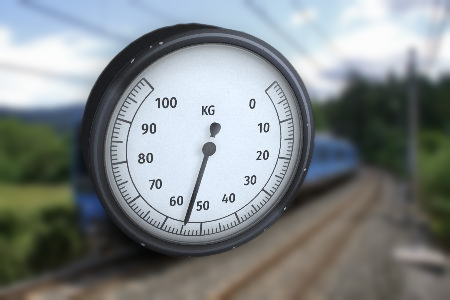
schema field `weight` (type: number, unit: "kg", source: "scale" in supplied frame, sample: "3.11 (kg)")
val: 55 (kg)
